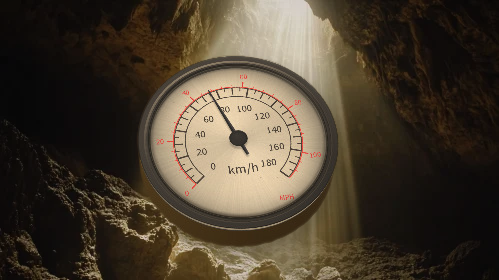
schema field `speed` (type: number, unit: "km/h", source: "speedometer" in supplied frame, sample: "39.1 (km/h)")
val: 75 (km/h)
